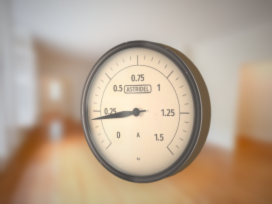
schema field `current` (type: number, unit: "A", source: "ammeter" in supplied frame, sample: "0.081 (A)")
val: 0.2 (A)
